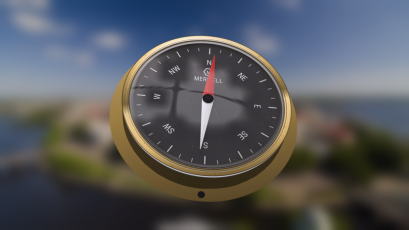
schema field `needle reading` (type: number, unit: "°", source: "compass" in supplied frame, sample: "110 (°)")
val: 5 (°)
